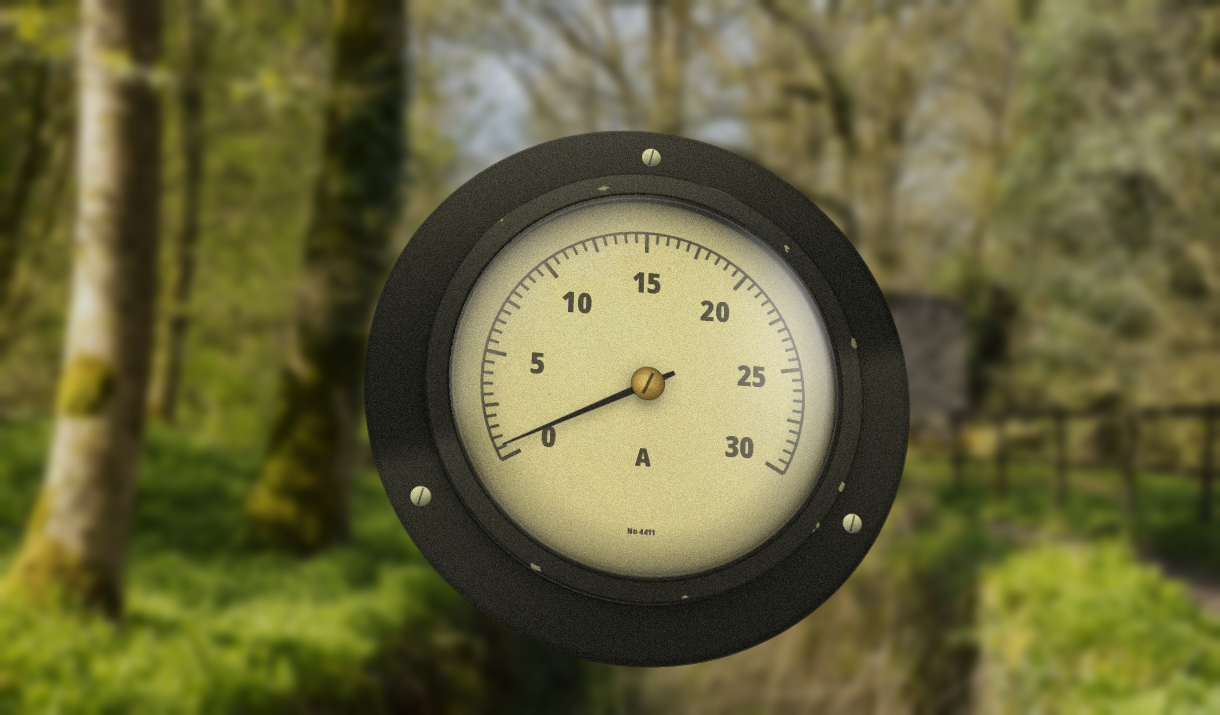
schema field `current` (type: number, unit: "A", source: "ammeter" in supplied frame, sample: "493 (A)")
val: 0.5 (A)
